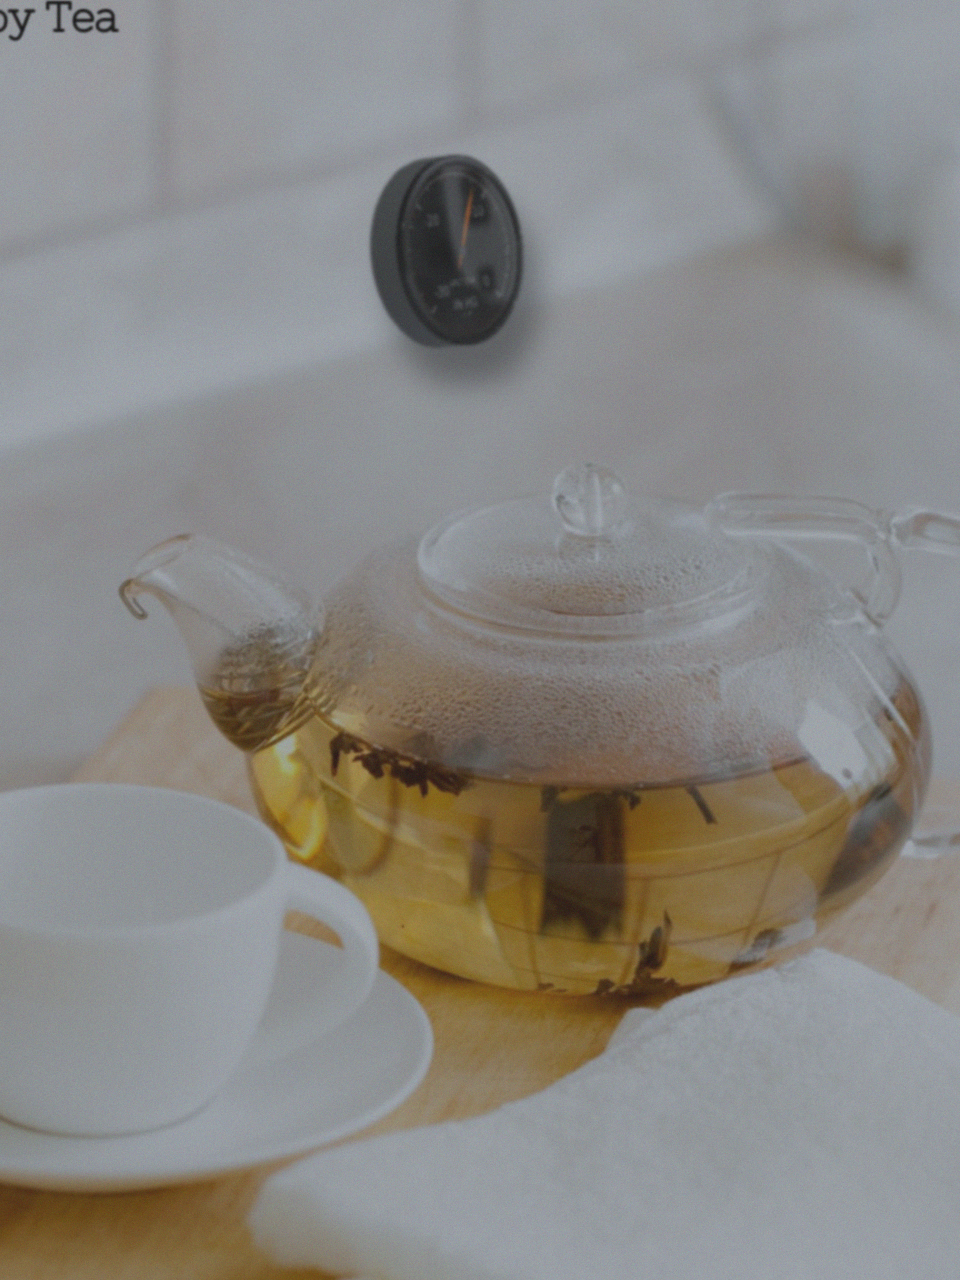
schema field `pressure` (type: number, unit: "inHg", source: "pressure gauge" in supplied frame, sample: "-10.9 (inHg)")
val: -12 (inHg)
